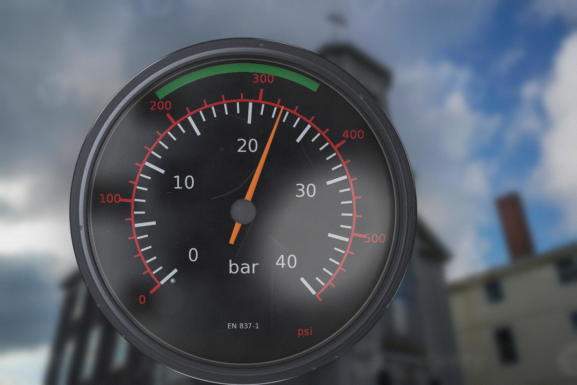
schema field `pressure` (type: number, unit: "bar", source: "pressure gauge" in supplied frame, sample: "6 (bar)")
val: 22.5 (bar)
